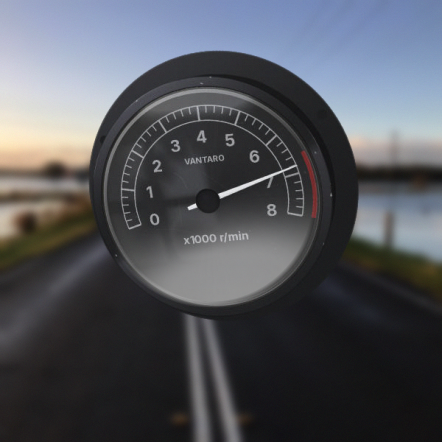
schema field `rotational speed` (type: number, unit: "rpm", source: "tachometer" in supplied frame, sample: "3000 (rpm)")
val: 6800 (rpm)
